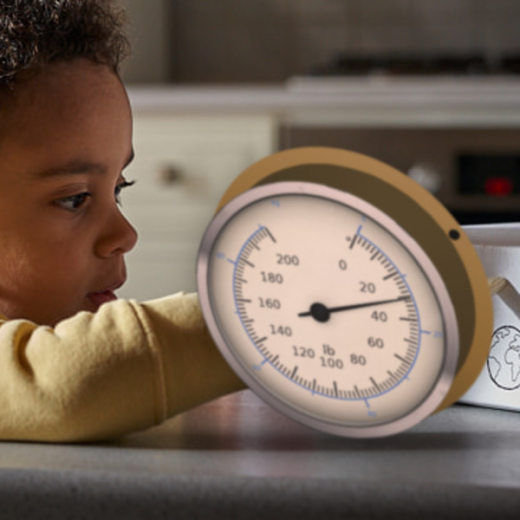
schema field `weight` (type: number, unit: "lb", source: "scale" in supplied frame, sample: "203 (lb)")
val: 30 (lb)
